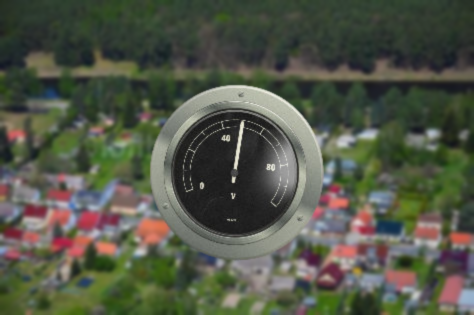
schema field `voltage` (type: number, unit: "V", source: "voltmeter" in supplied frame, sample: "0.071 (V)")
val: 50 (V)
